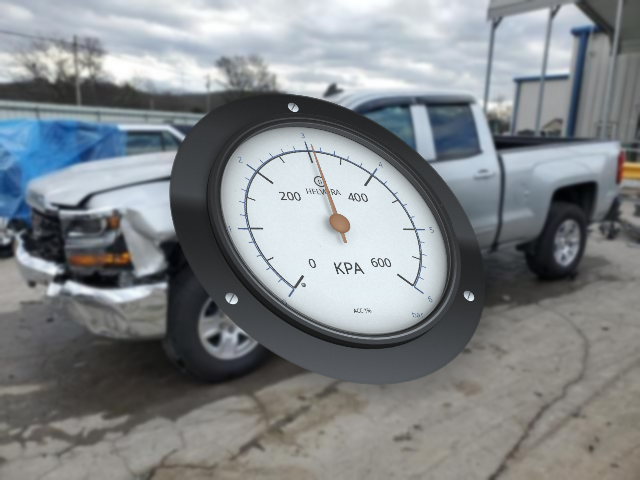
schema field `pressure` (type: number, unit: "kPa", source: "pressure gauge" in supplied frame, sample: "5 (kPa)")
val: 300 (kPa)
